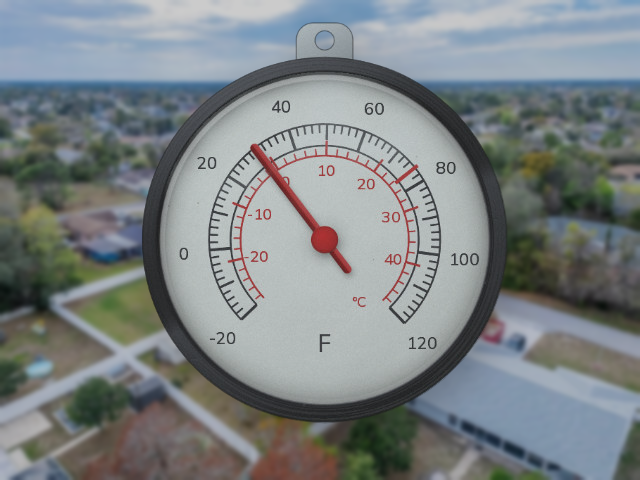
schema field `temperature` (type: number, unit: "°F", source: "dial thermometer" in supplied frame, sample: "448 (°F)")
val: 30 (°F)
